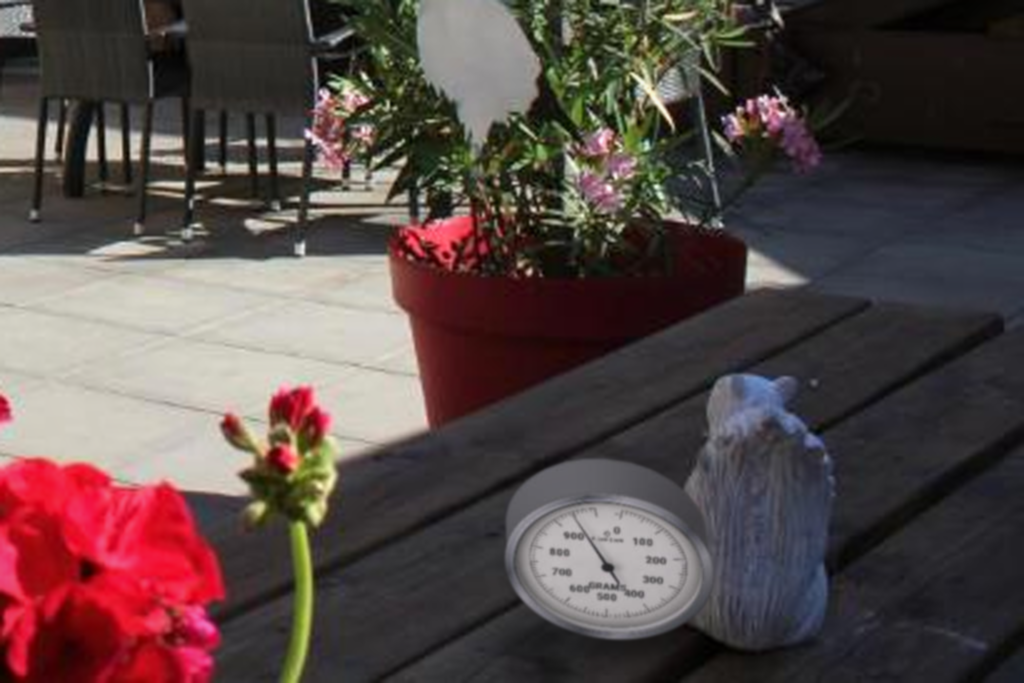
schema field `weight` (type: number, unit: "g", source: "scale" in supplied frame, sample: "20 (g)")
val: 950 (g)
